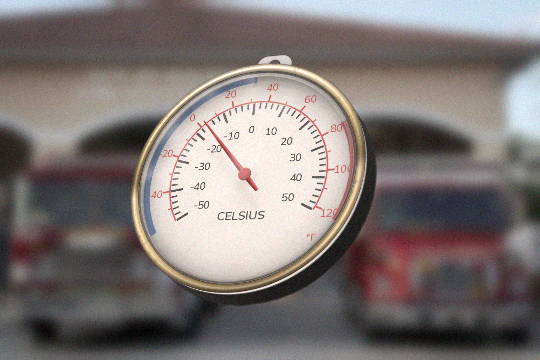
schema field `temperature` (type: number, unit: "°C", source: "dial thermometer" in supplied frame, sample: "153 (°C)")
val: -16 (°C)
